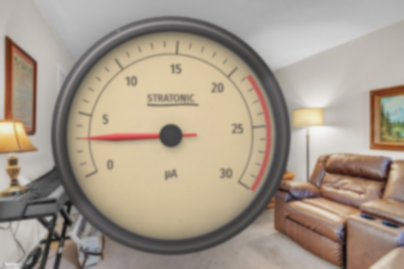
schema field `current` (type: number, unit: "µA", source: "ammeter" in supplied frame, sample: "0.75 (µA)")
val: 3 (µA)
